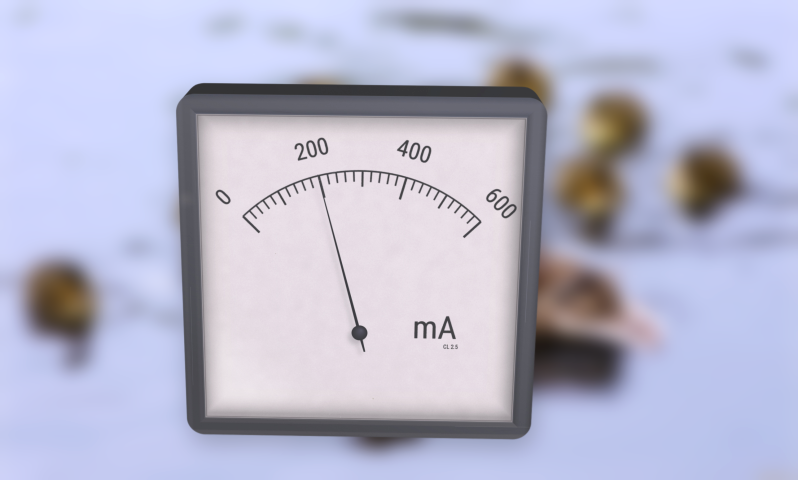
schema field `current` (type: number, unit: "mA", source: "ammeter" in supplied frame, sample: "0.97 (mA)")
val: 200 (mA)
